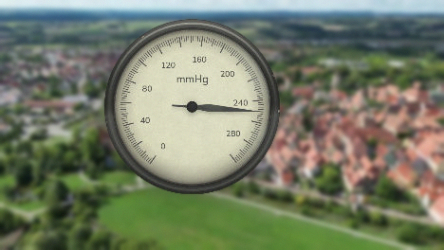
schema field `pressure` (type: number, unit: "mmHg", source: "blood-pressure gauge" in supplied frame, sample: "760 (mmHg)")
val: 250 (mmHg)
